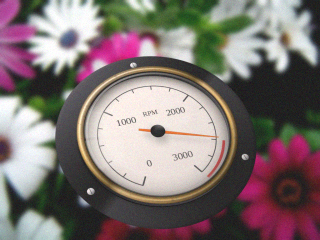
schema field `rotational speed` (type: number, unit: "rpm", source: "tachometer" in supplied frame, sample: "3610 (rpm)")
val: 2600 (rpm)
